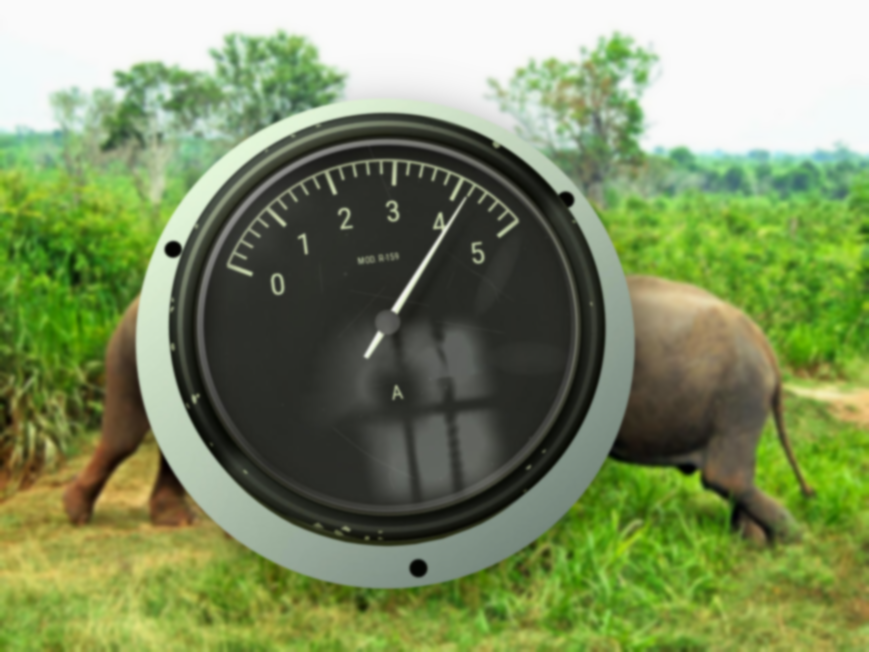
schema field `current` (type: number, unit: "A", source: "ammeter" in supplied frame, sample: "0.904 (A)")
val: 4.2 (A)
